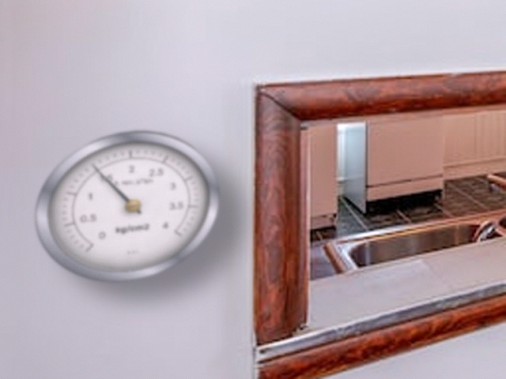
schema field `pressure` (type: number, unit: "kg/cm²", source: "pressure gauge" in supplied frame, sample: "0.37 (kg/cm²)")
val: 1.5 (kg/cm²)
